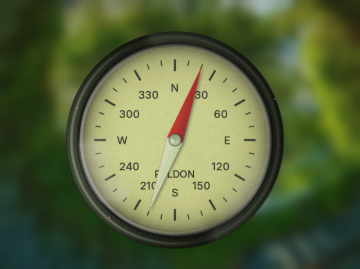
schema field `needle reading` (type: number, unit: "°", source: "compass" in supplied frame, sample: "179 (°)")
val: 20 (°)
